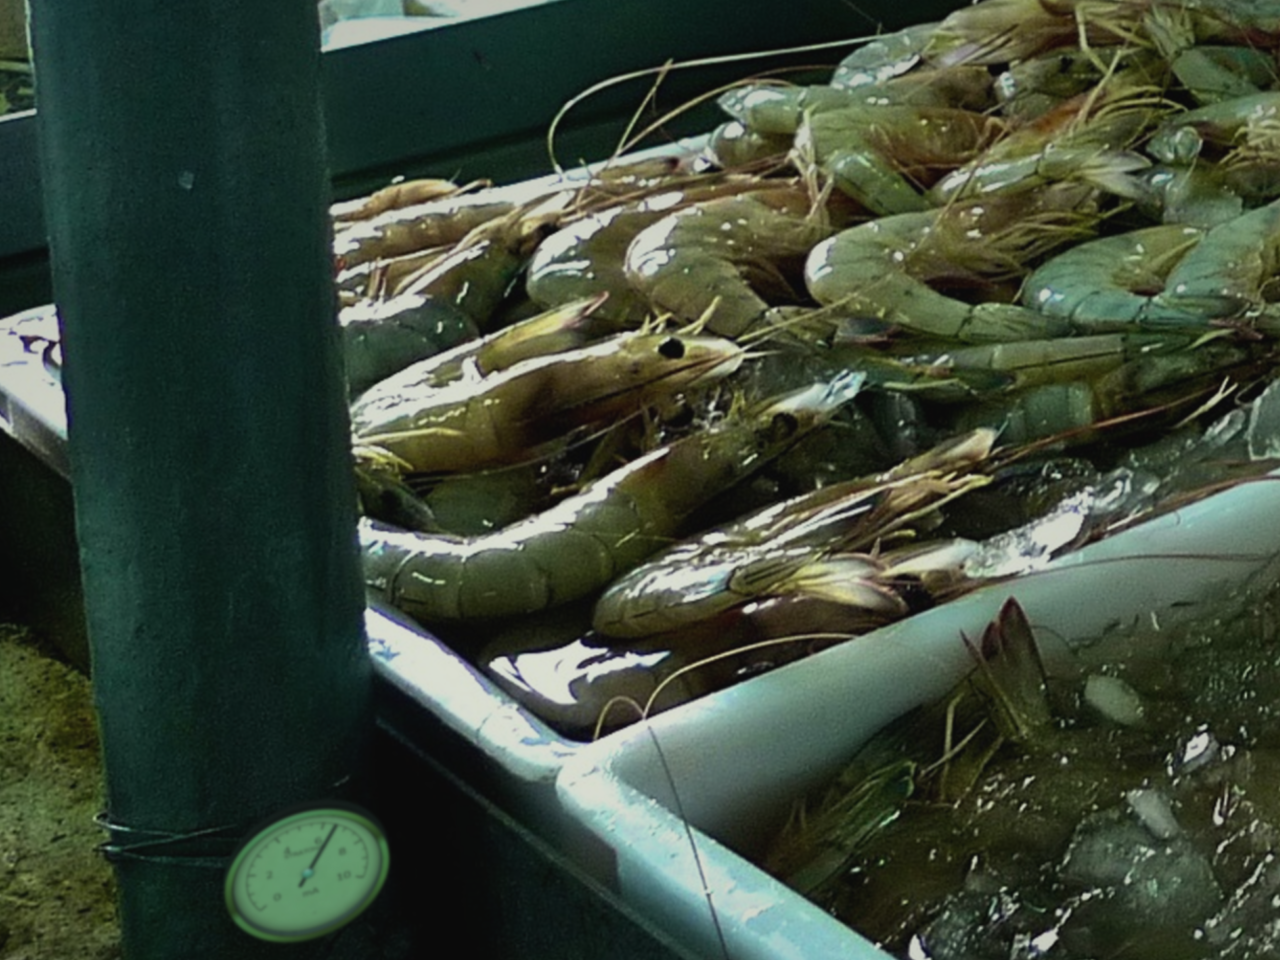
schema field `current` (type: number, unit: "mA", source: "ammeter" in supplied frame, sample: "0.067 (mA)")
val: 6.5 (mA)
